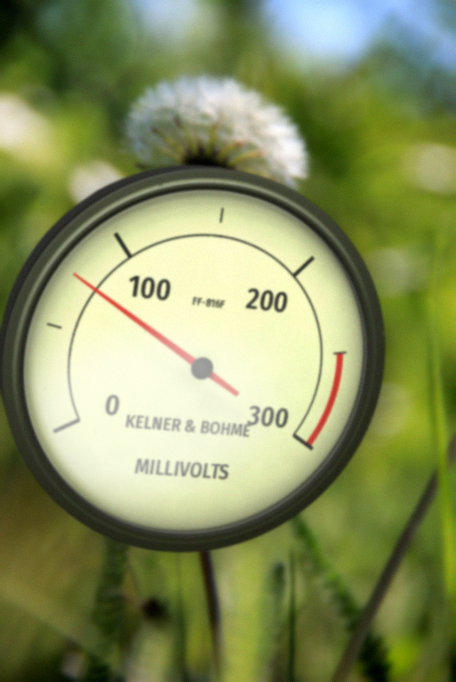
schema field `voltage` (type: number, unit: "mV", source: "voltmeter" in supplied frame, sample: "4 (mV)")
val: 75 (mV)
